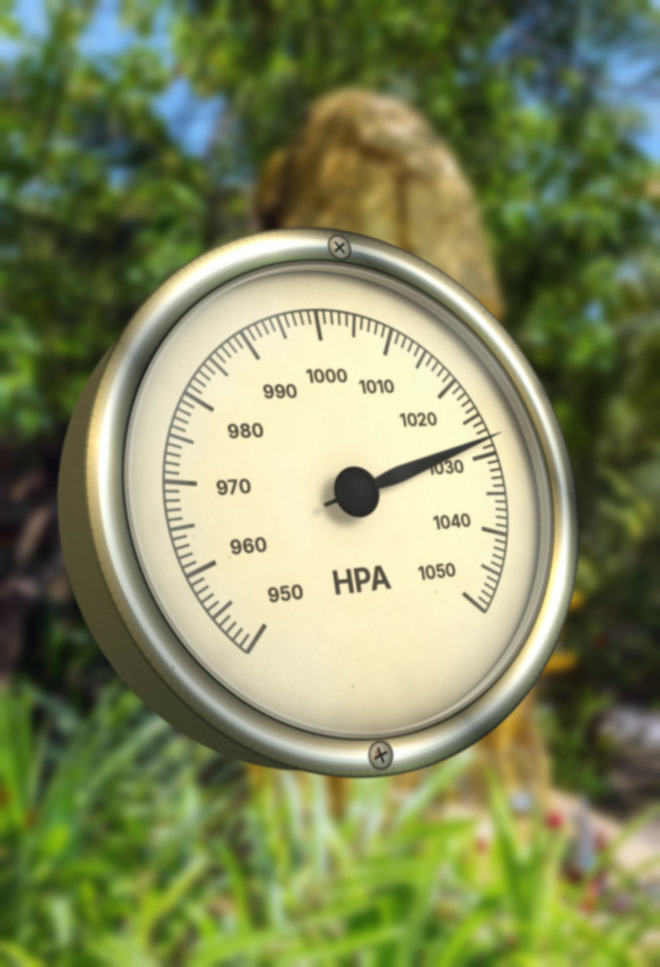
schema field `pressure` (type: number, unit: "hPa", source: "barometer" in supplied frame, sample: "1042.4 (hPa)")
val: 1028 (hPa)
